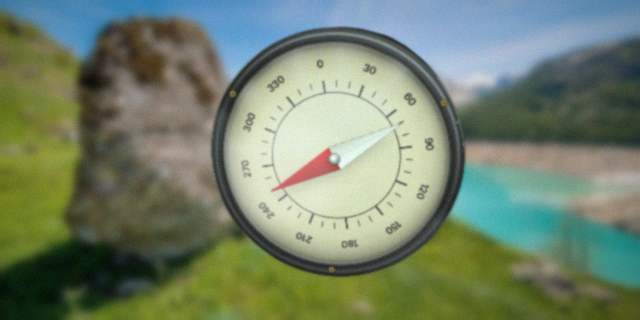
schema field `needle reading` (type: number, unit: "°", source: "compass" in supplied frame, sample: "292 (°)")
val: 250 (°)
